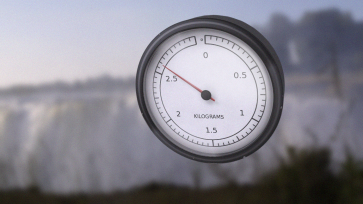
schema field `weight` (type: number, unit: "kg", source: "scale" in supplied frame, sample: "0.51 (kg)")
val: 2.6 (kg)
